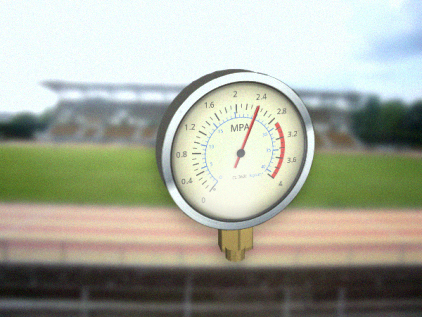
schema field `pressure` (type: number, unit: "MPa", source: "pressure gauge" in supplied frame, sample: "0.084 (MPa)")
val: 2.4 (MPa)
